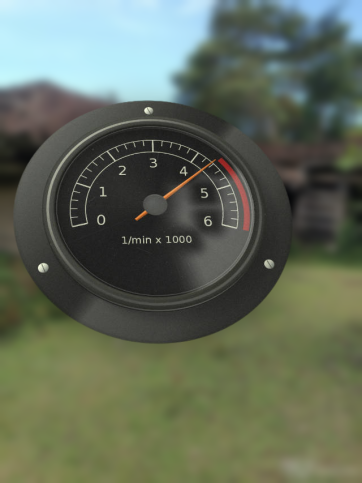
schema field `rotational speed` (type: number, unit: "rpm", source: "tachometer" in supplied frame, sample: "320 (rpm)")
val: 4400 (rpm)
